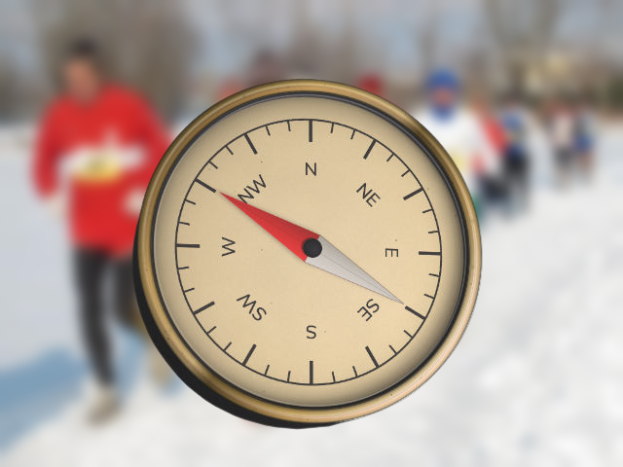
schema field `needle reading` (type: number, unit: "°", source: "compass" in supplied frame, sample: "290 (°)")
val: 300 (°)
